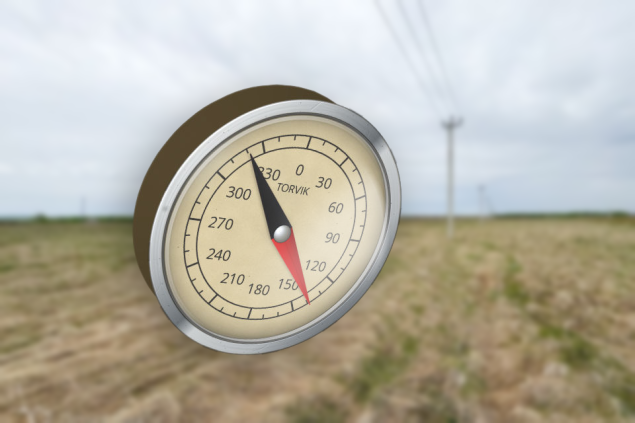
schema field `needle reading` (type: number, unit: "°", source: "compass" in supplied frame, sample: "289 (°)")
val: 140 (°)
